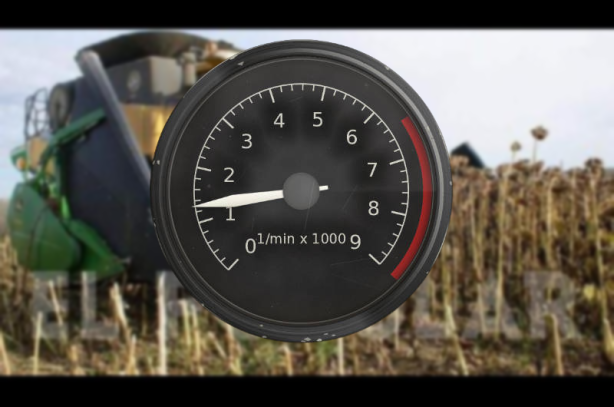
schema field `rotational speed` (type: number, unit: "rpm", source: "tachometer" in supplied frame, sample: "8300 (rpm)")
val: 1300 (rpm)
